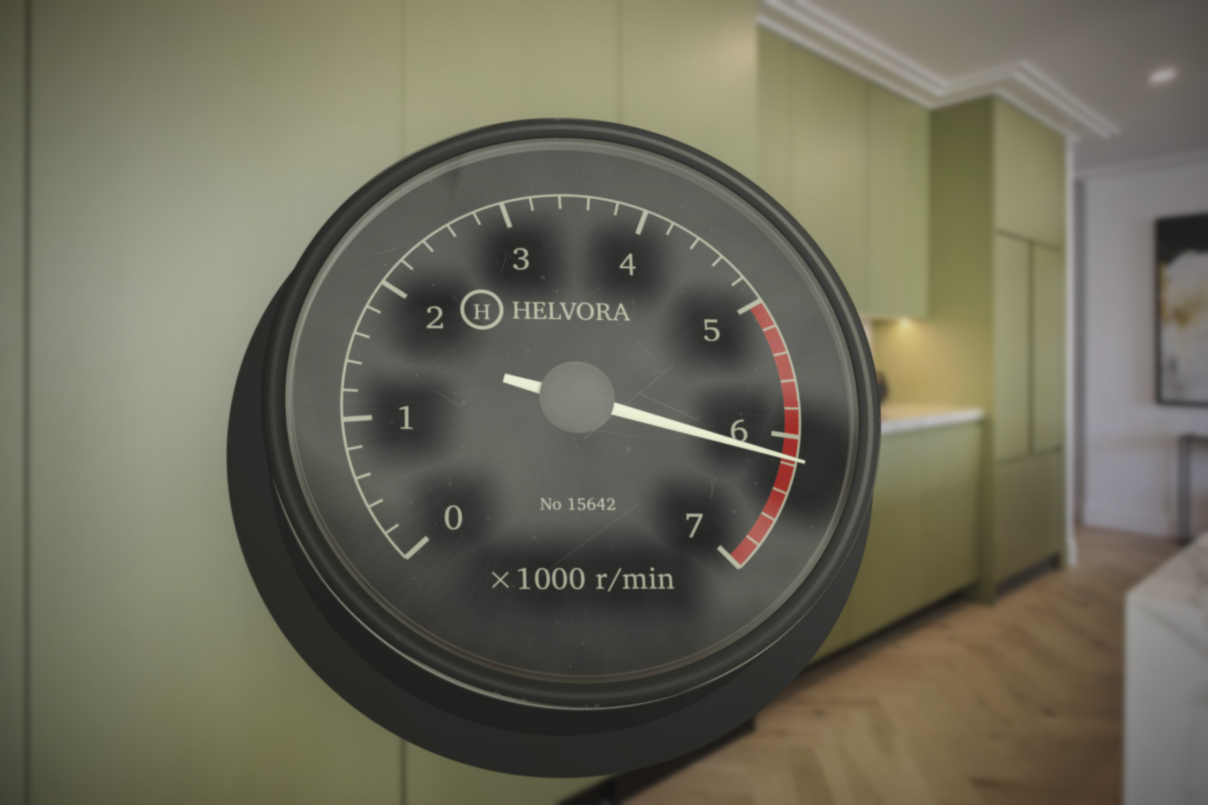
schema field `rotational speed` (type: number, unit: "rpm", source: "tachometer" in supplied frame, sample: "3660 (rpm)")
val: 6200 (rpm)
